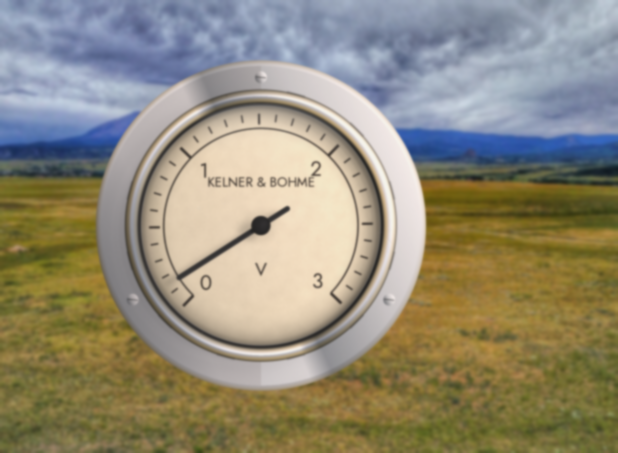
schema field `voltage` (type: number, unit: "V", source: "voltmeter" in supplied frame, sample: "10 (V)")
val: 0.15 (V)
